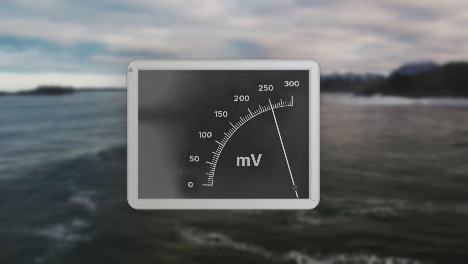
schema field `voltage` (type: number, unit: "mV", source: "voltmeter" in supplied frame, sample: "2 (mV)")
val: 250 (mV)
